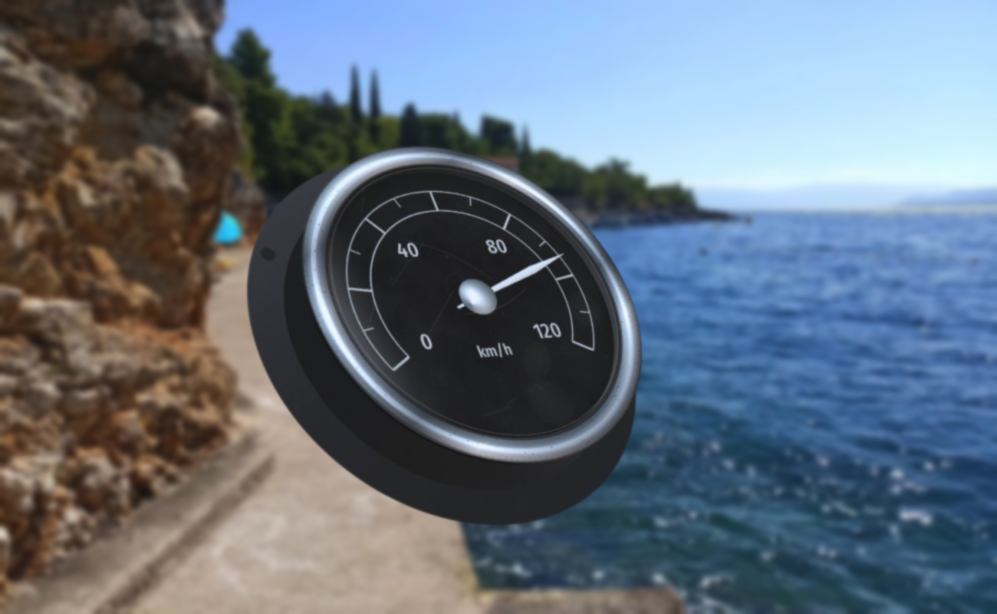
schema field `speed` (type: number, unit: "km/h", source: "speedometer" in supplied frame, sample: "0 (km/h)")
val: 95 (km/h)
